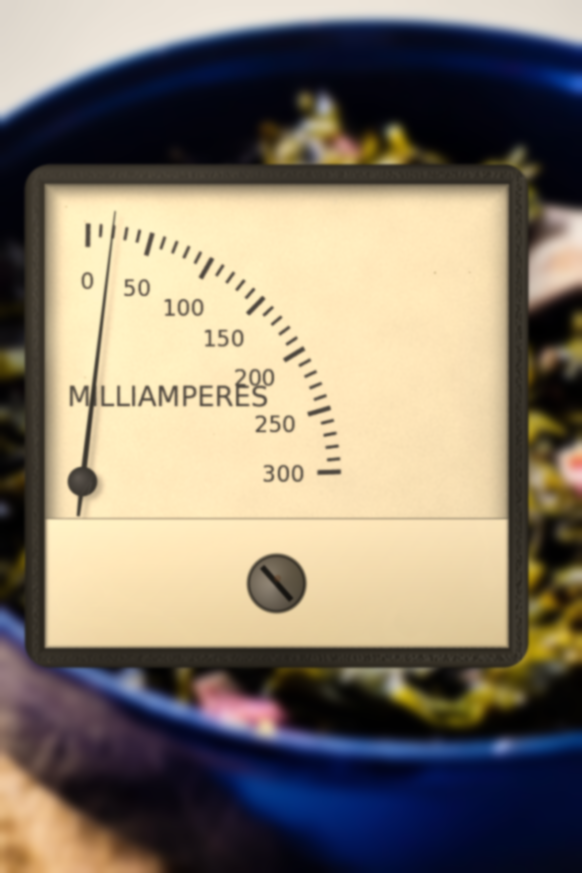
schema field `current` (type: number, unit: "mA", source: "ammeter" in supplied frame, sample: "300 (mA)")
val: 20 (mA)
